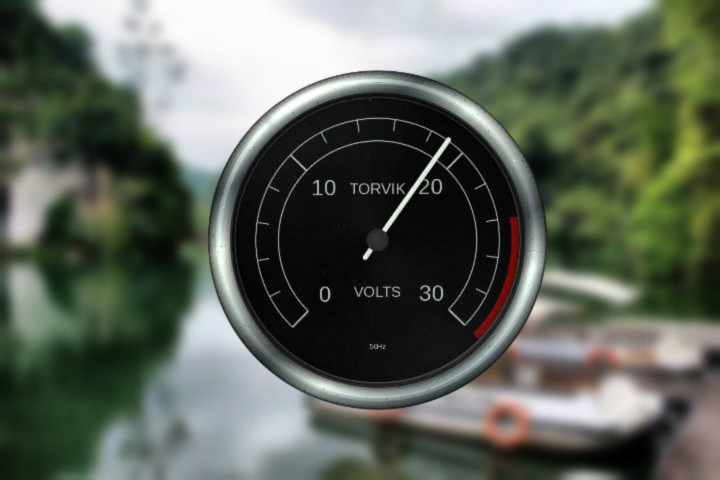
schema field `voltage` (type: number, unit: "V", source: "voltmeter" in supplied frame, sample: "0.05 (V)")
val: 19 (V)
